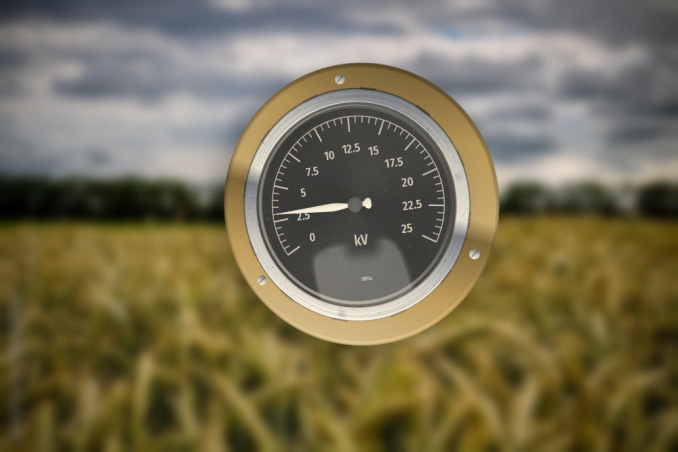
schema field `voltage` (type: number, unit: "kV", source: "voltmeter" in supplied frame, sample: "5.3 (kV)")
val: 3 (kV)
